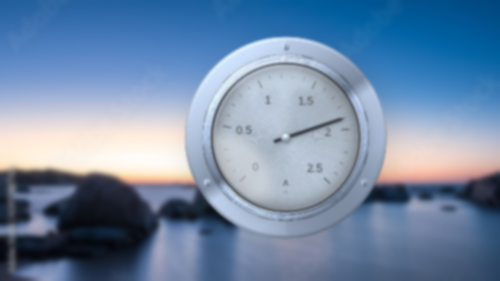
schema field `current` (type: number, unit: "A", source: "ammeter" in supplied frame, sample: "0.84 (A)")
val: 1.9 (A)
